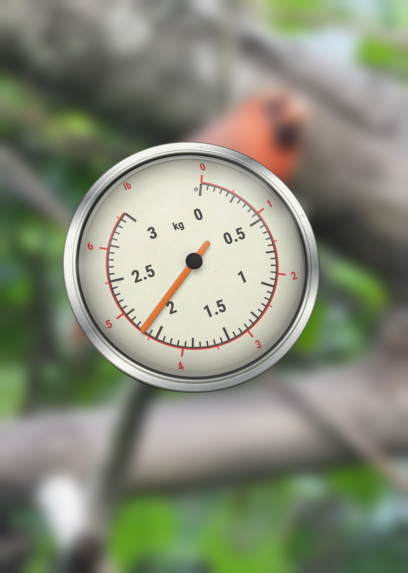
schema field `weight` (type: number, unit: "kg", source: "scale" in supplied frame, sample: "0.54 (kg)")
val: 2.1 (kg)
